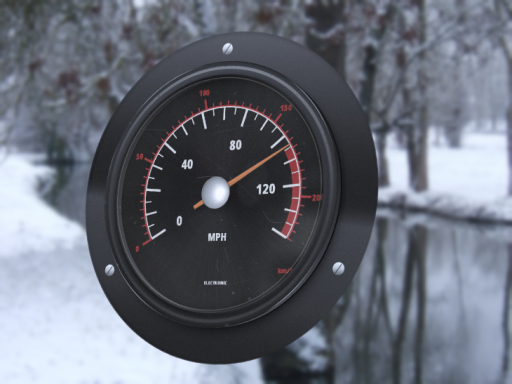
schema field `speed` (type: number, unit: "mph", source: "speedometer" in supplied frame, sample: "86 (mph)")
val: 105 (mph)
